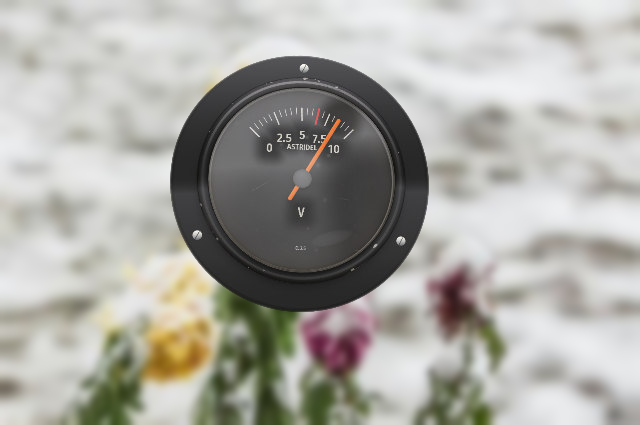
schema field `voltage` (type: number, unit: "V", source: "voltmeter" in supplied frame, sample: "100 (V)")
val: 8.5 (V)
